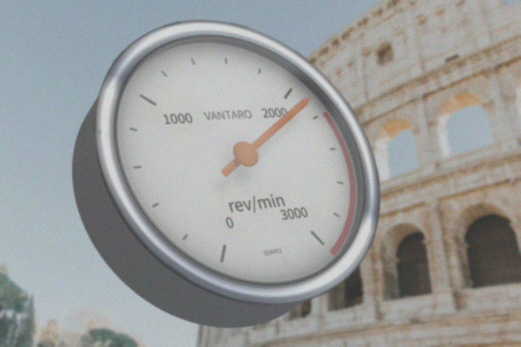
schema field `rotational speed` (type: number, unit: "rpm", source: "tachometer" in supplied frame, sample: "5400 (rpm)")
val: 2100 (rpm)
